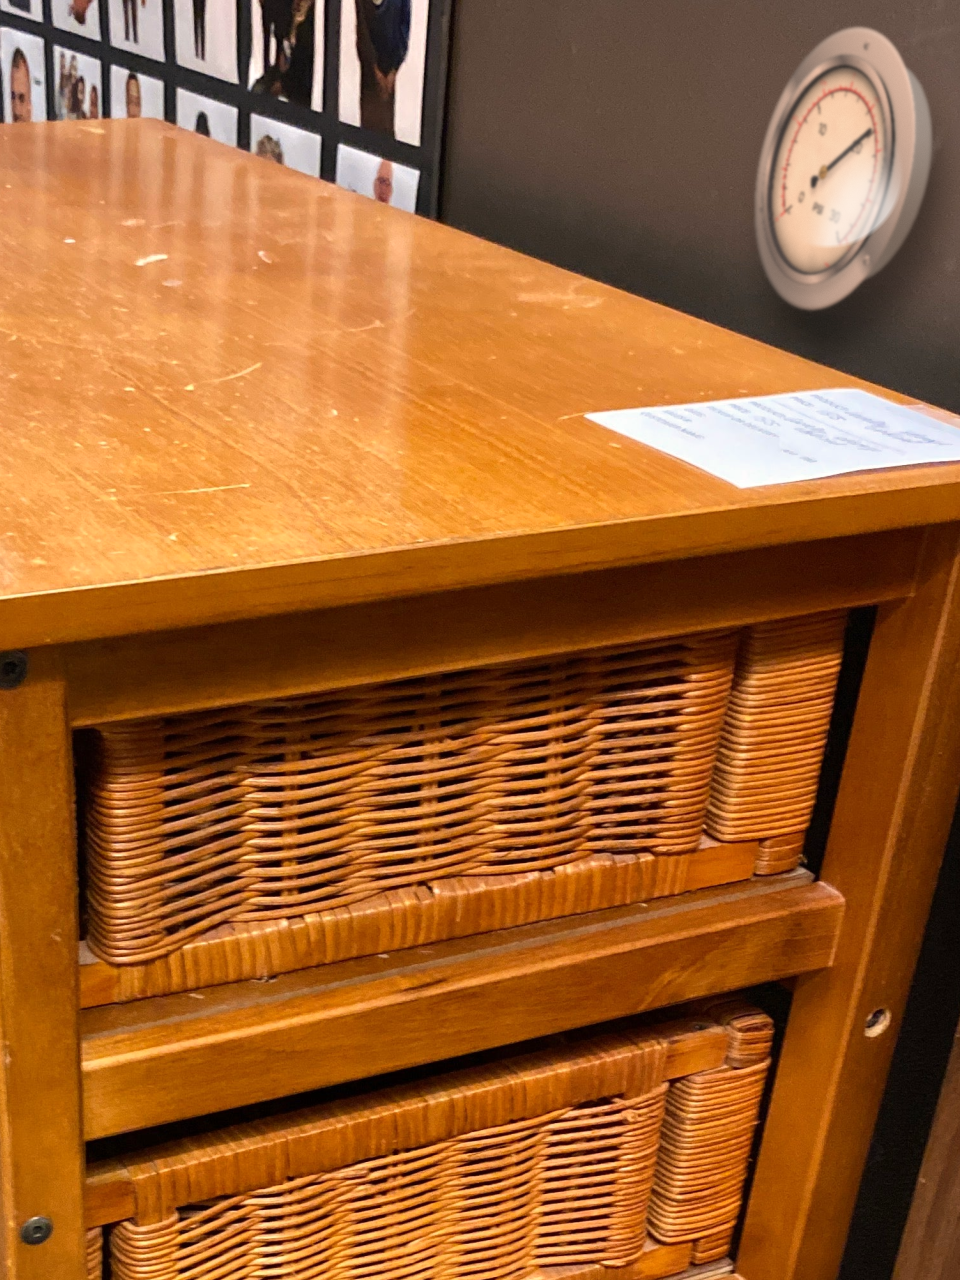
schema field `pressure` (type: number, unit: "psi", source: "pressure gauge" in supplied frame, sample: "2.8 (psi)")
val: 20 (psi)
